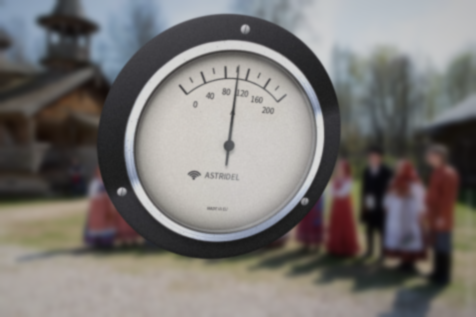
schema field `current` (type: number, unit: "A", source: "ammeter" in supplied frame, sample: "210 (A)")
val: 100 (A)
